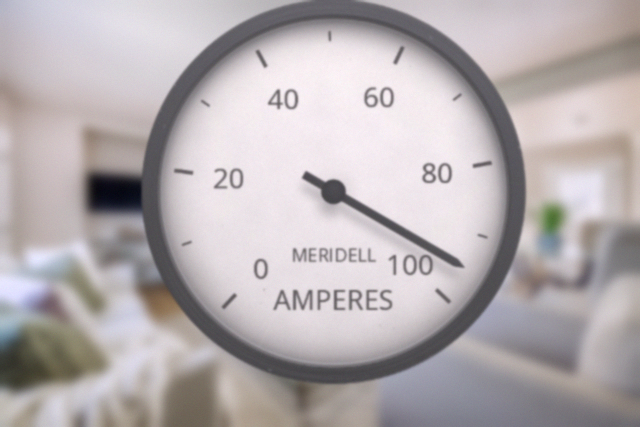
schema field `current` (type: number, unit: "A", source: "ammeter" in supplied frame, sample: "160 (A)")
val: 95 (A)
